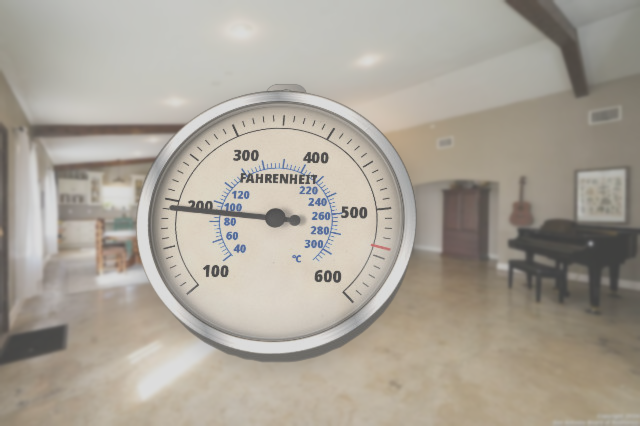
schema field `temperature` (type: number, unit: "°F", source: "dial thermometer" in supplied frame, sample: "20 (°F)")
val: 190 (°F)
